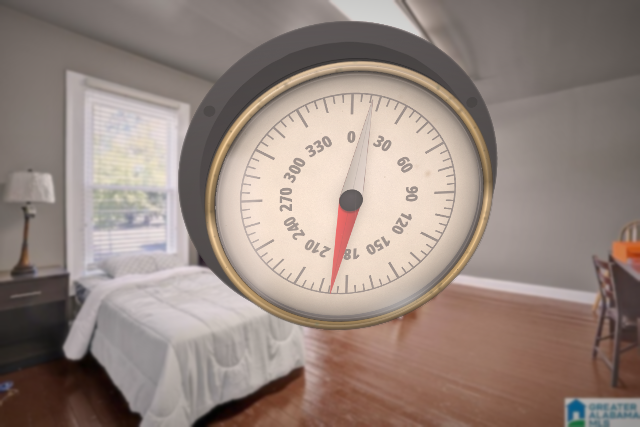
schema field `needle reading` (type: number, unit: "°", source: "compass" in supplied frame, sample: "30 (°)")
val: 190 (°)
